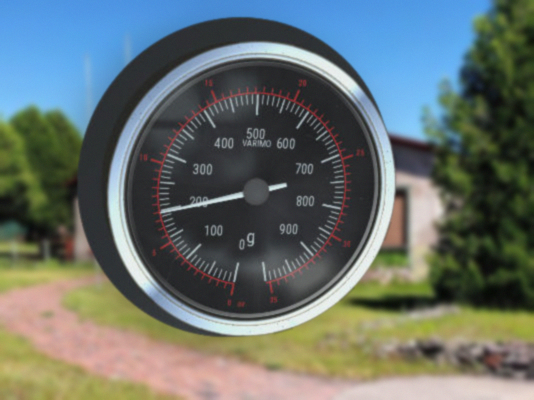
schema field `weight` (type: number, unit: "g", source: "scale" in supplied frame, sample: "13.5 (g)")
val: 200 (g)
